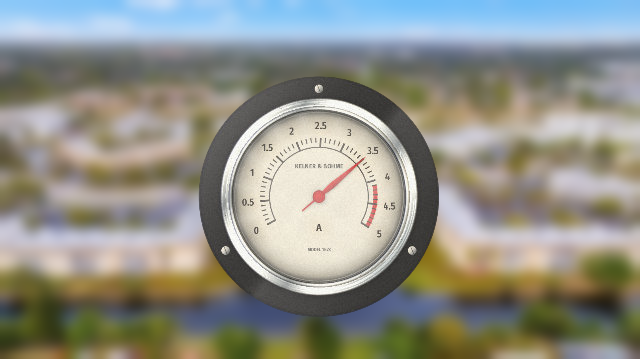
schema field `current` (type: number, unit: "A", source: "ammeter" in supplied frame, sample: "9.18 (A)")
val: 3.5 (A)
